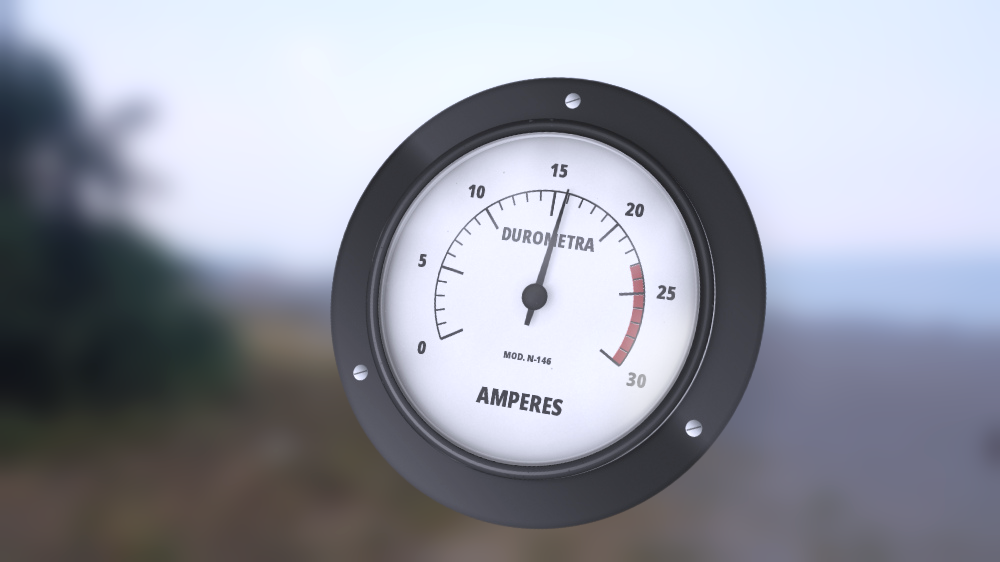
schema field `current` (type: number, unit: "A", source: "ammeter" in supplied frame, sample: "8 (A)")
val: 16 (A)
